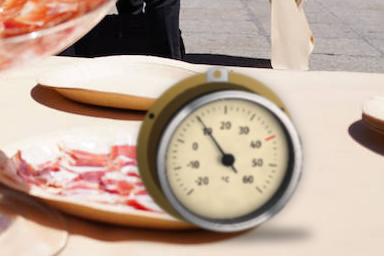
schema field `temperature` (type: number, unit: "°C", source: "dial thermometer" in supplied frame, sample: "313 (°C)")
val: 10 (°C)
